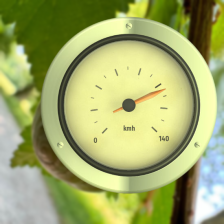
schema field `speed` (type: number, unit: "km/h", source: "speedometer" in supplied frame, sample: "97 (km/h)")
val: 105 (km/h)
